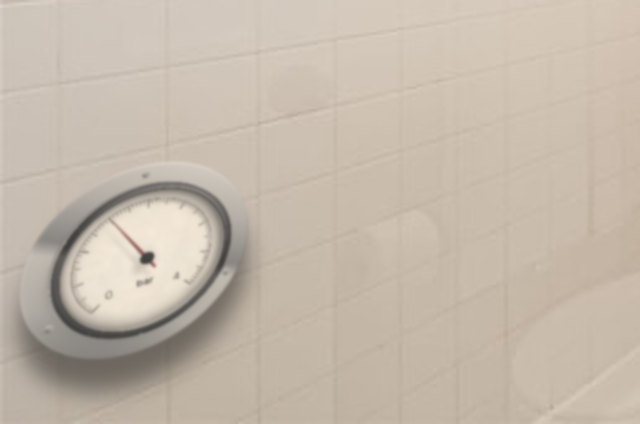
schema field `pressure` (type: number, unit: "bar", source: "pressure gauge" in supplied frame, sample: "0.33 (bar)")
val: 1.5 (bar)
